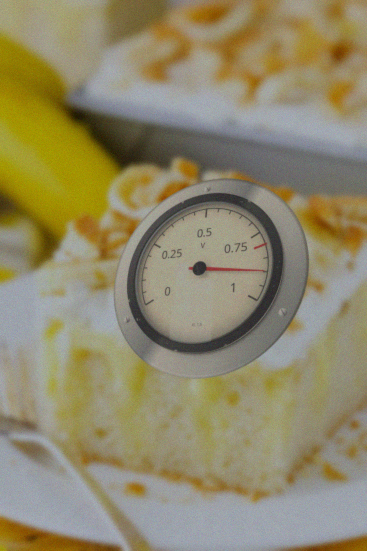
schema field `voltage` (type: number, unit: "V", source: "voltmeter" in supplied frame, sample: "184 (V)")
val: 0.9 (V)
